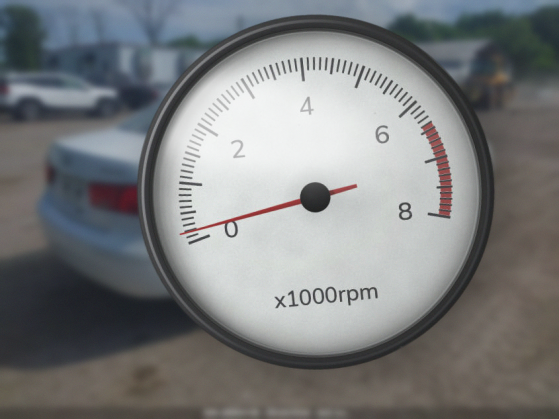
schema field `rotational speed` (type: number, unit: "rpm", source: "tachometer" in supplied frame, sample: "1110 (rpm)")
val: 200 (rpm)
